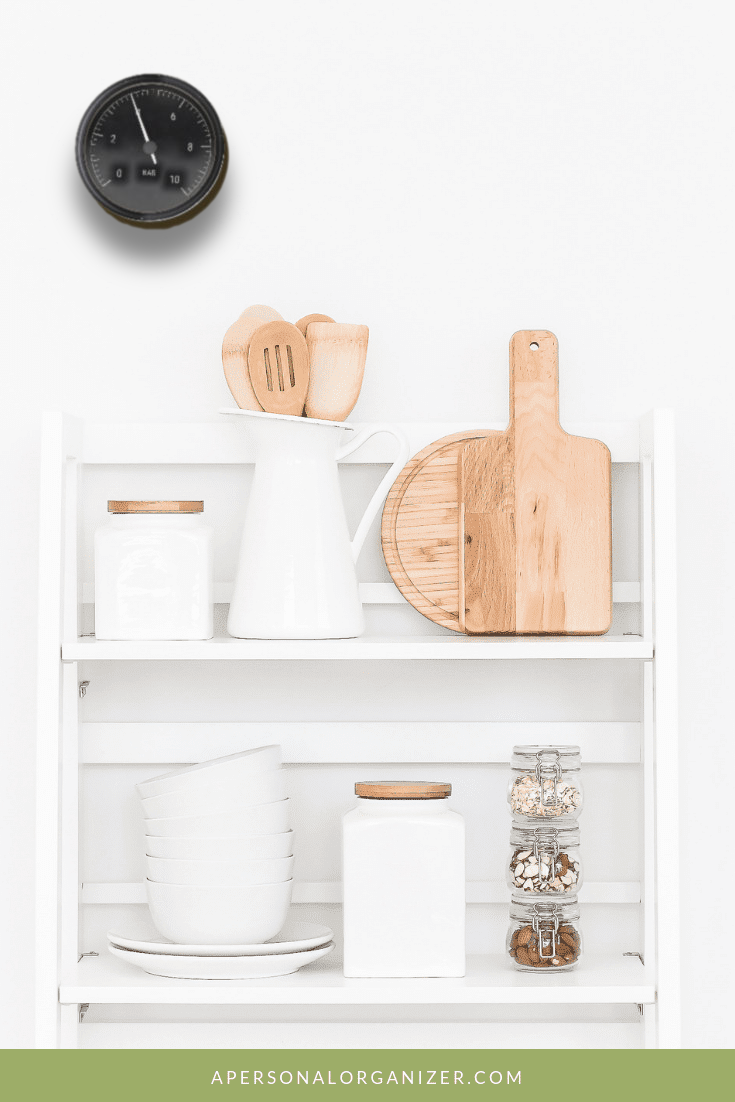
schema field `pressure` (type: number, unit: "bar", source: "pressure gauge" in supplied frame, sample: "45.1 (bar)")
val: 4 (bar)
